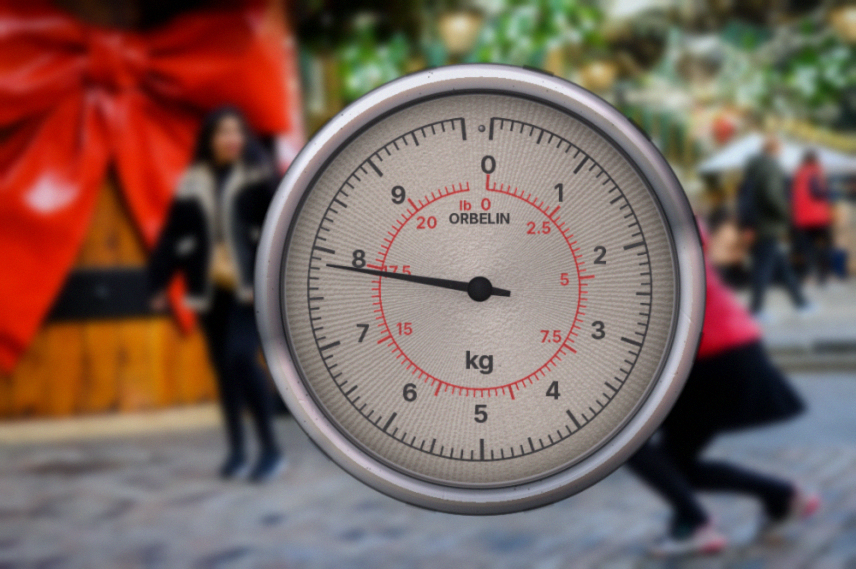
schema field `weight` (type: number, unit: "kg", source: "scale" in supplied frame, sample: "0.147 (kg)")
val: 7.85 (kg)
